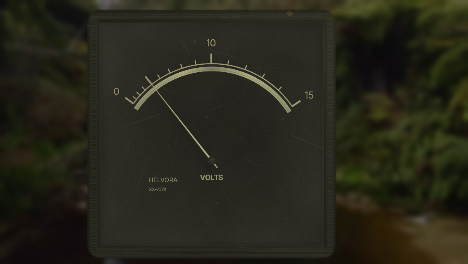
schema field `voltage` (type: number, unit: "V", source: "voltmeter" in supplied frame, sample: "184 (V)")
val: 5 (V)
